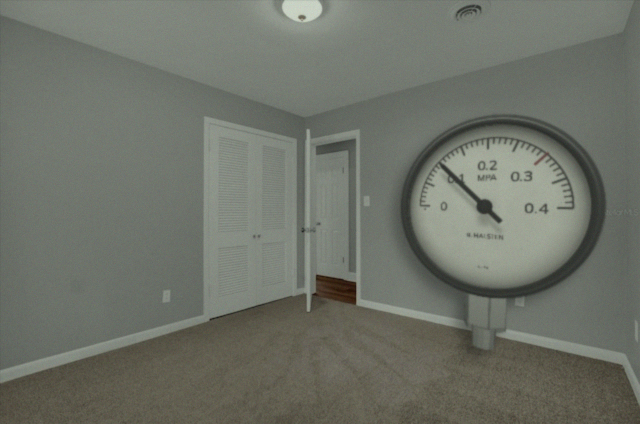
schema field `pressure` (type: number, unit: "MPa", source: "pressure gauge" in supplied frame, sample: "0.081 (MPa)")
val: 0.1 (MPa)
